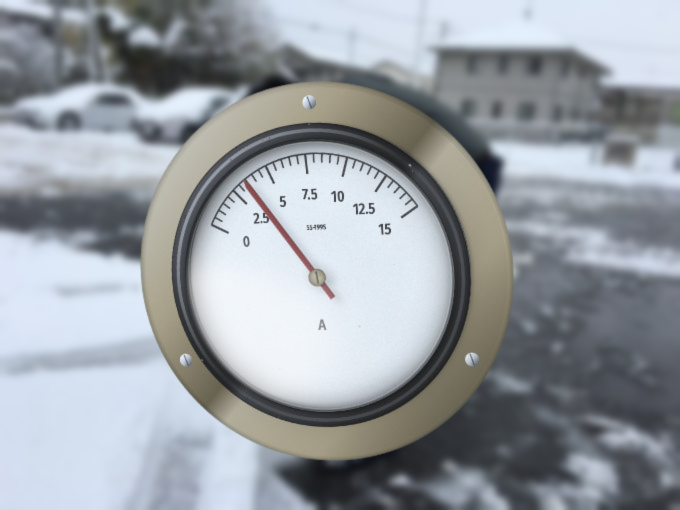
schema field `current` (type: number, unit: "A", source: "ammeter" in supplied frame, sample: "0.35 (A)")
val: 3.5 (A)
